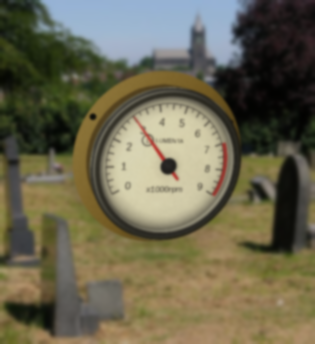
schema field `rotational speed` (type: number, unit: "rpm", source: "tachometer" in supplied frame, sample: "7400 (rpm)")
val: 3000 (rpm)
